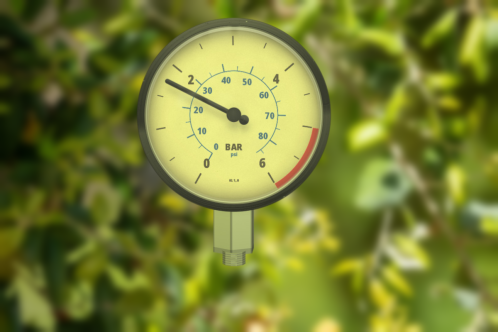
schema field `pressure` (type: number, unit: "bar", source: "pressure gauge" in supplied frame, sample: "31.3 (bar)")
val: 1.75 (bar)
